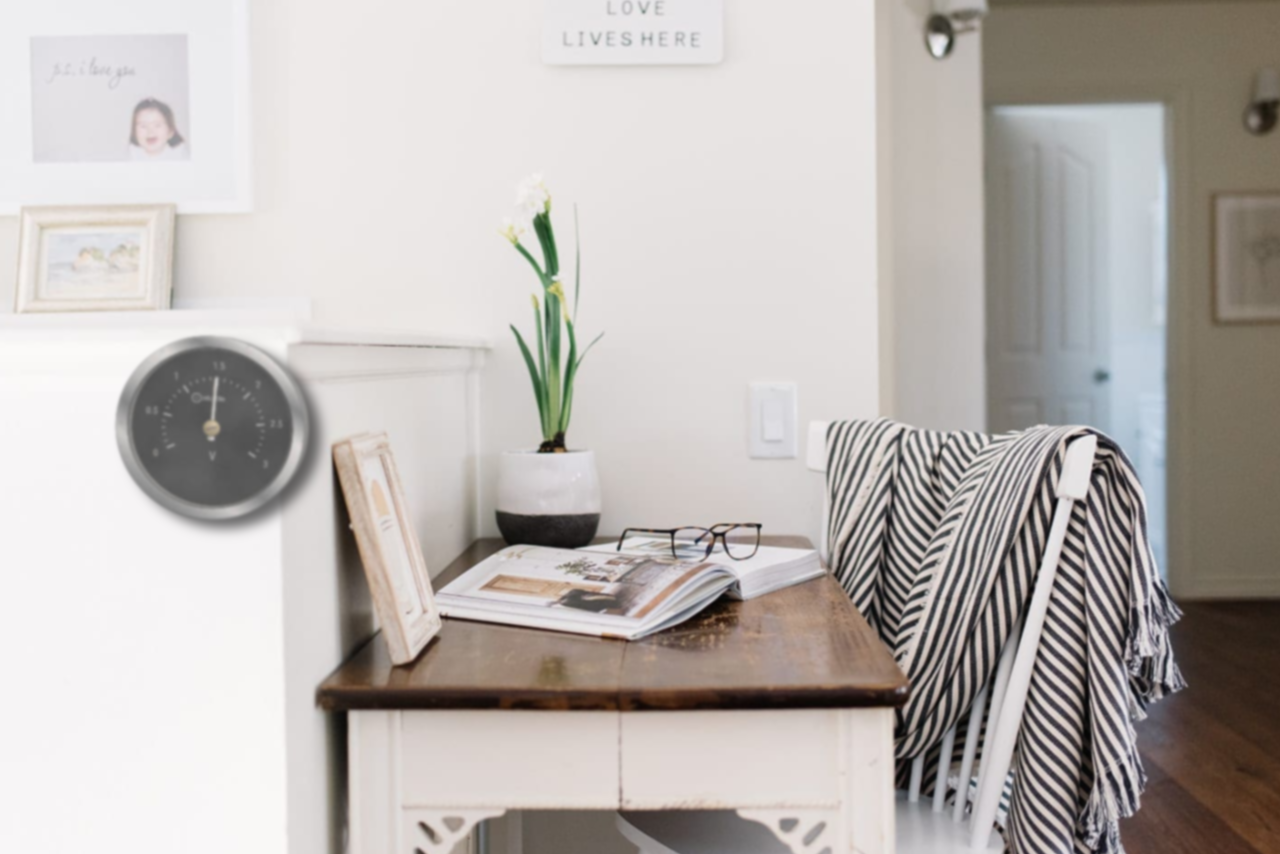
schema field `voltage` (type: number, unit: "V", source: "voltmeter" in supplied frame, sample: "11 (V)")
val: 1.5 (V)
